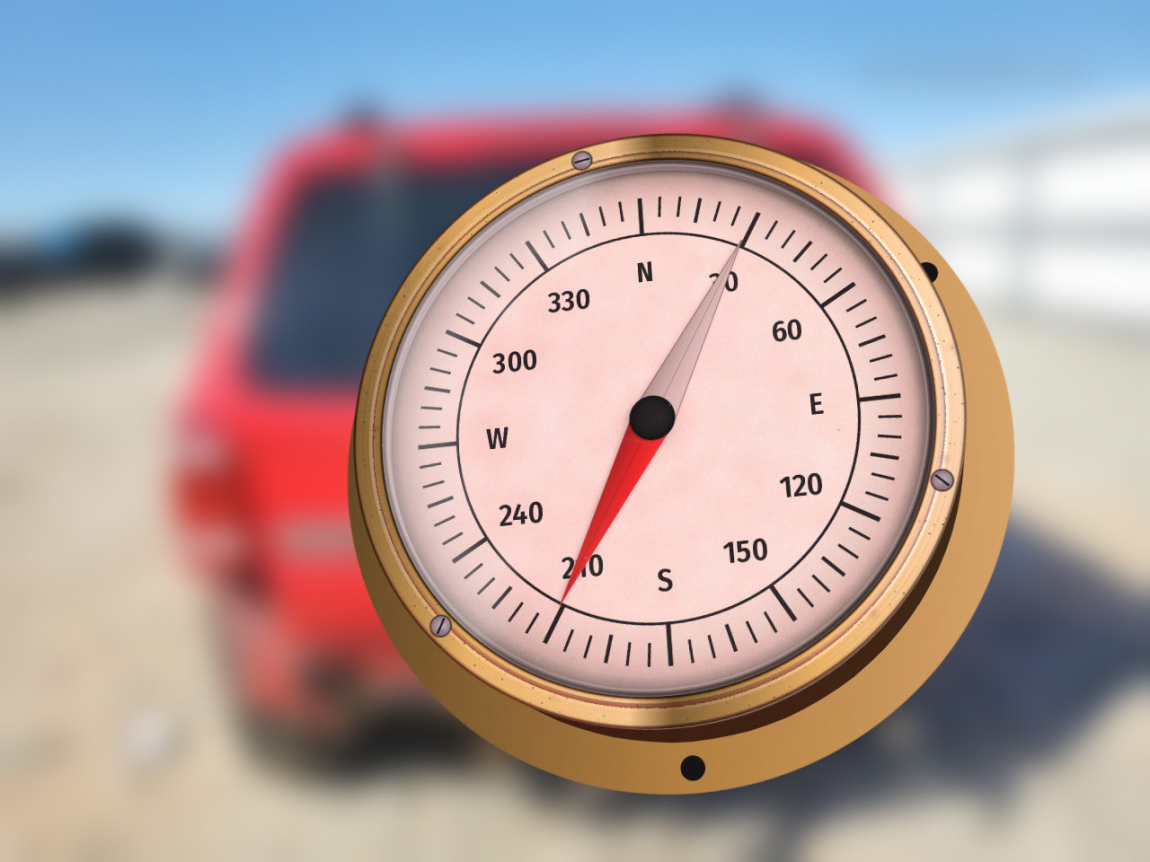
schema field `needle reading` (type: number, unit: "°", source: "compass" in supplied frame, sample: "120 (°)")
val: 210 (°)
